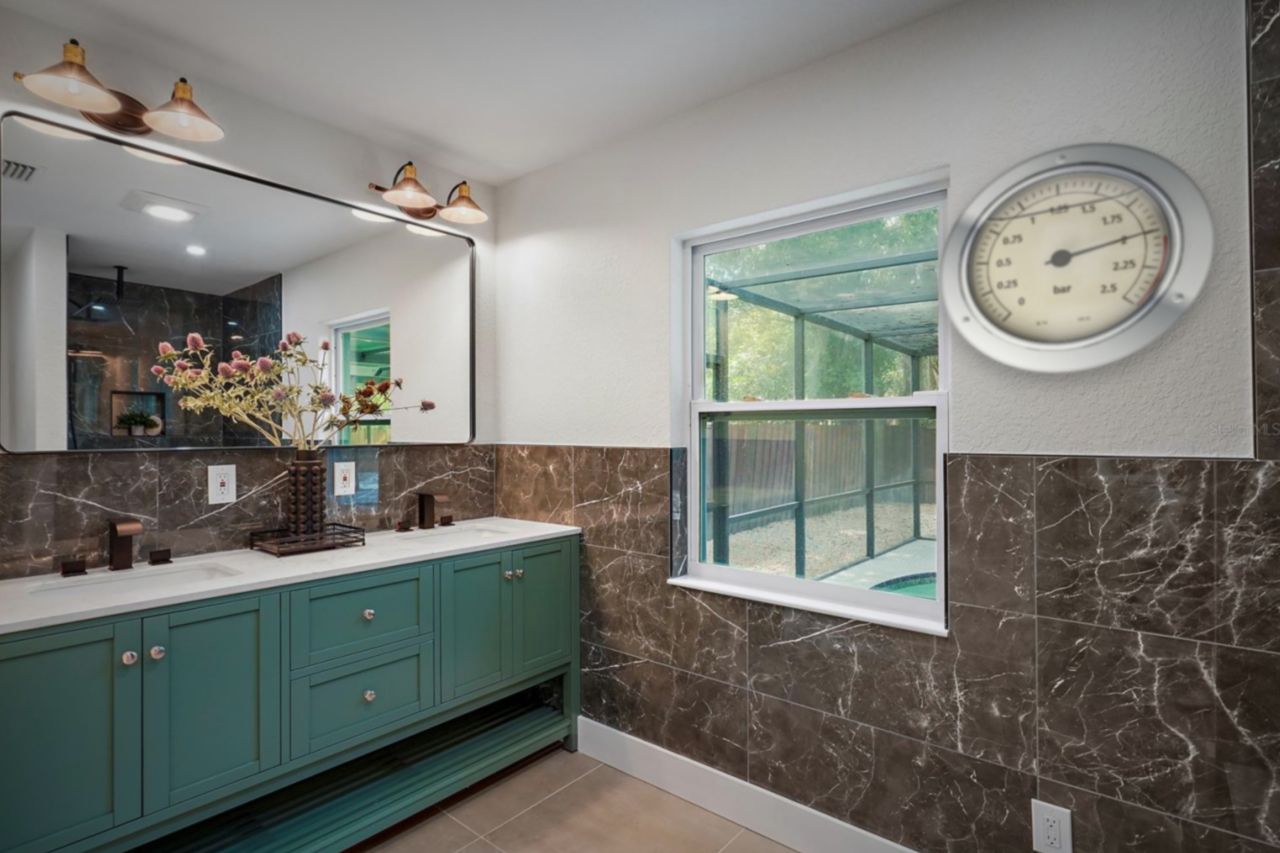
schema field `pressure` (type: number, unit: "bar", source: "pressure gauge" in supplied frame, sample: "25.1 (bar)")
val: 2 (bar)
